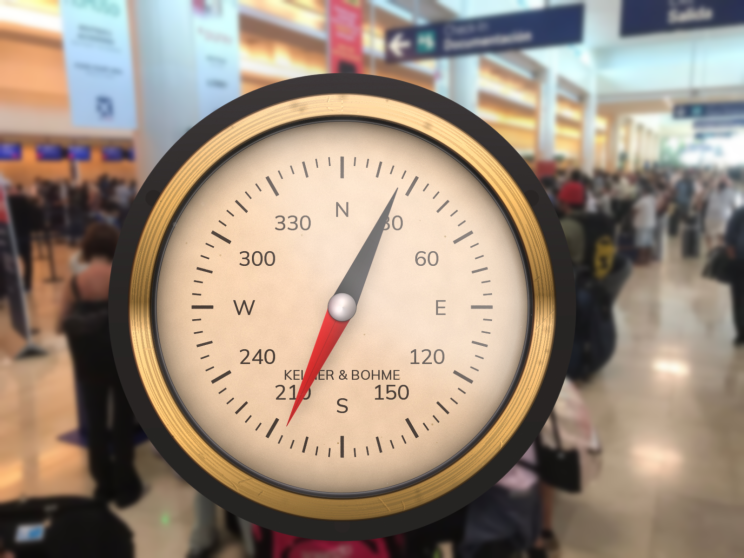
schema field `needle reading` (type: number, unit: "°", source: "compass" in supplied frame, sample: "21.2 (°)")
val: 205 (°)
